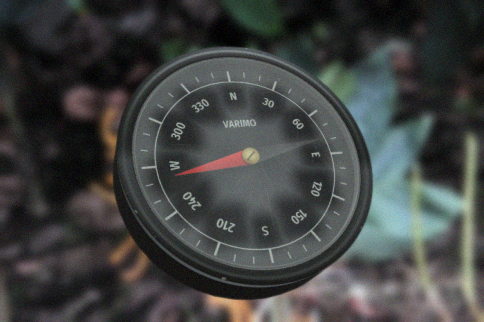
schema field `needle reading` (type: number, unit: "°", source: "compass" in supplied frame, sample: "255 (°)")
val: 260 (°)
